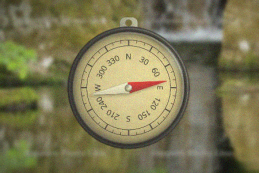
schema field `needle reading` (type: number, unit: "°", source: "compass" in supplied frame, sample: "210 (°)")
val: 80 (°)
